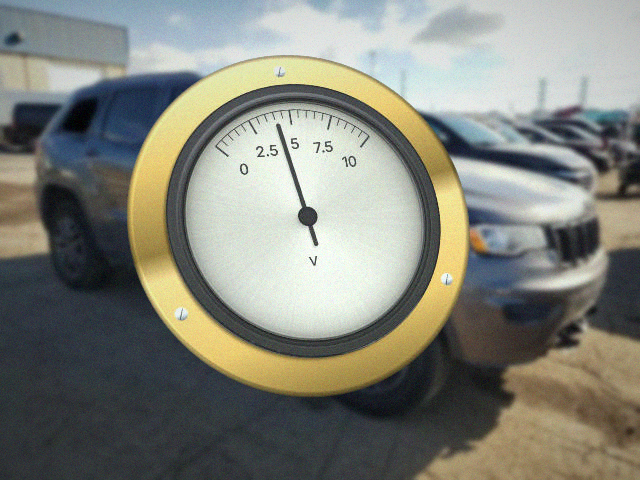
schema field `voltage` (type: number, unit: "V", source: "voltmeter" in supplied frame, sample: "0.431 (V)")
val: 4 (V)
